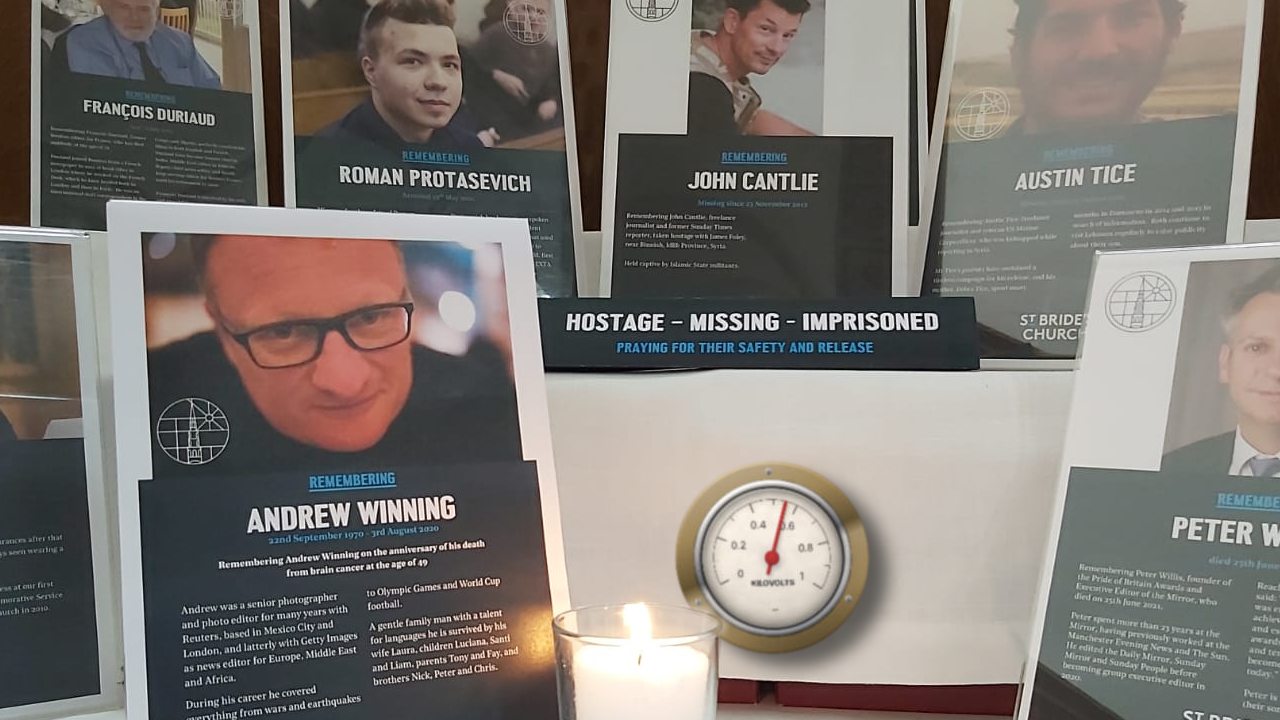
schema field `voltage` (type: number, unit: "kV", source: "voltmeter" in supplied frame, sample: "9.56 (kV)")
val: 0.55 (kV)
